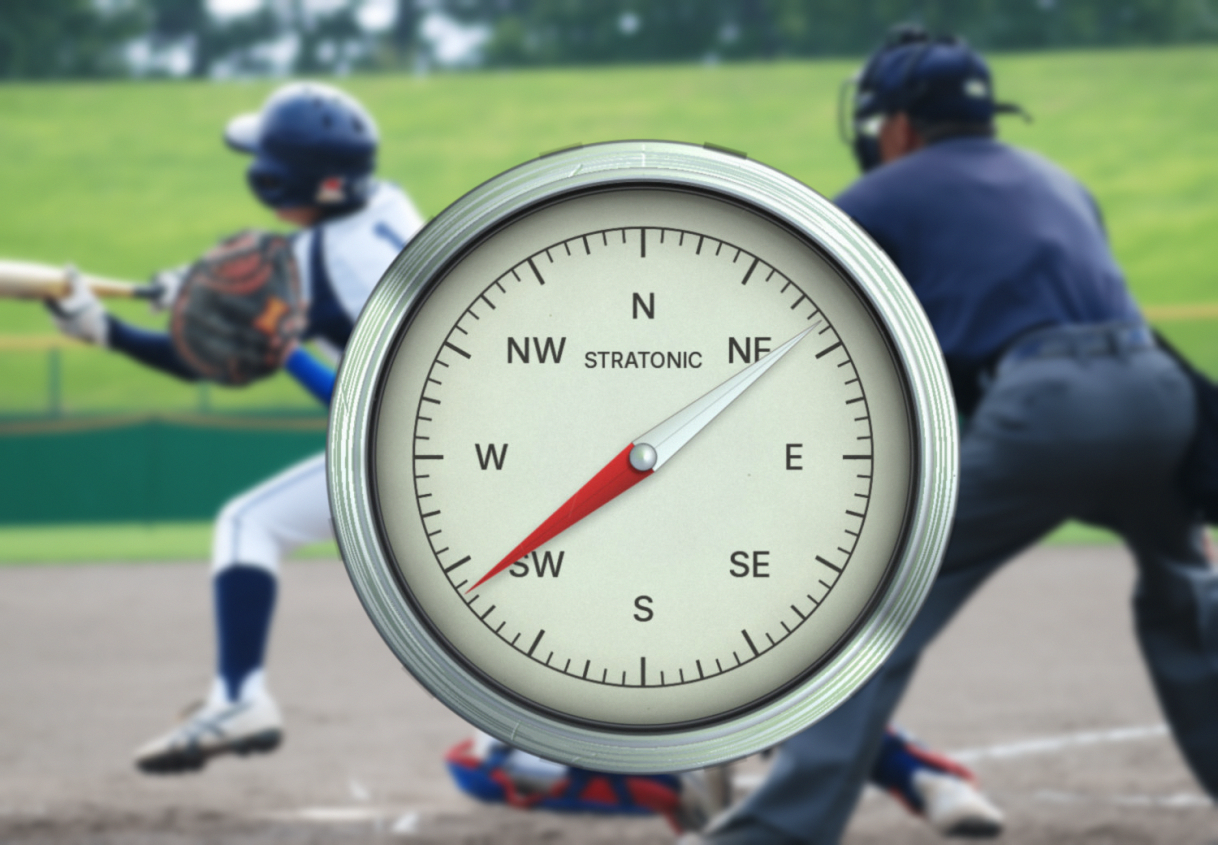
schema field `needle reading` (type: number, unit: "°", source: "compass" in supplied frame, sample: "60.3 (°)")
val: 232.5 (°)
